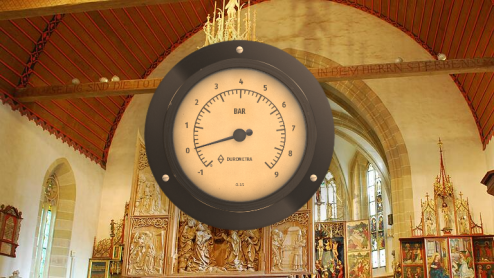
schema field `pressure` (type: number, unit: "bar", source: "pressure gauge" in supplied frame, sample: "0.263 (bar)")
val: 0 (bar)
